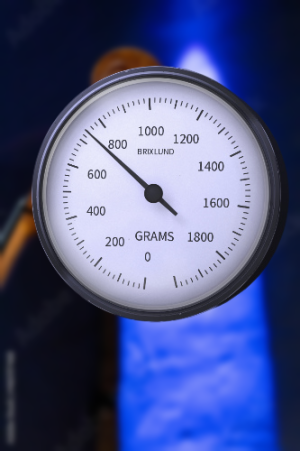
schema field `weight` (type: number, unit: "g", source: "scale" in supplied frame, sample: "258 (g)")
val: 740 (g)
